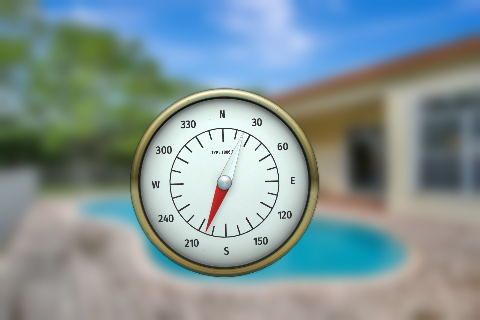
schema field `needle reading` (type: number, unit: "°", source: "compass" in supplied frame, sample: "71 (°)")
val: 202.5 (°)
